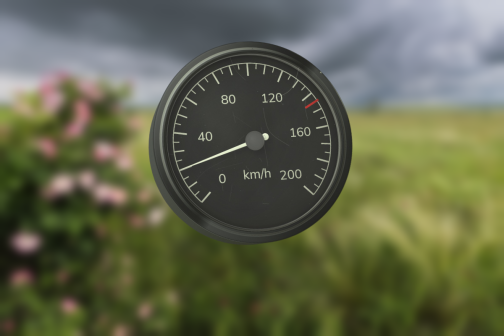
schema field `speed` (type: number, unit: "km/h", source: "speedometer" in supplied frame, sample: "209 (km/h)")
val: 20 (km/h)
